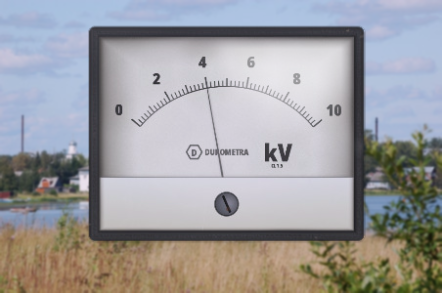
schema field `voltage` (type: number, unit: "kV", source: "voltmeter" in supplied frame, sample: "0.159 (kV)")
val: 4 (kV)
